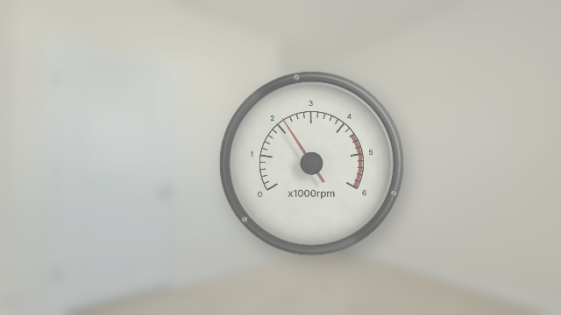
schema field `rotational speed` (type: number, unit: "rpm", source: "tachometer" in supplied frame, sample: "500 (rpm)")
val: 2200 (rpm)
